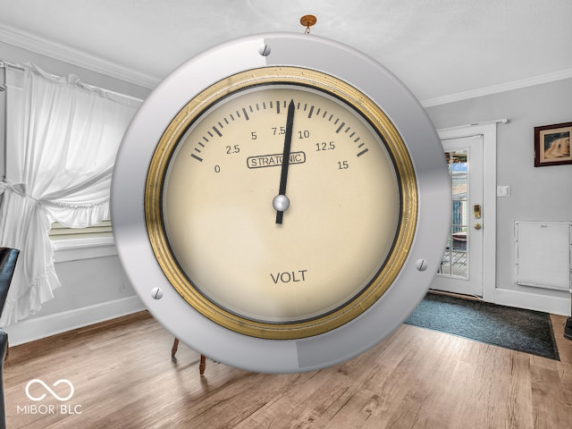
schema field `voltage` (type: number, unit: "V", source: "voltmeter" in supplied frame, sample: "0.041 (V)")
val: 8.5 (V)
